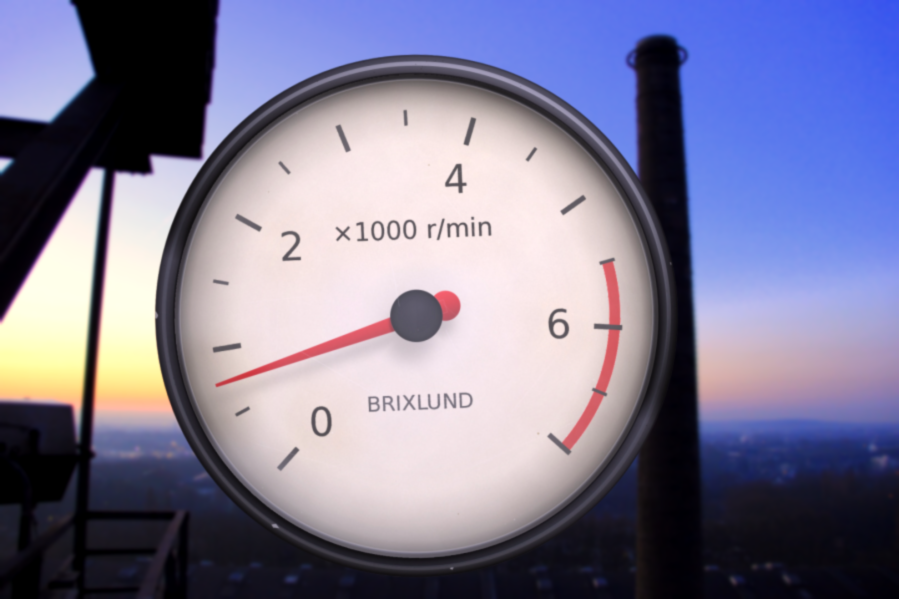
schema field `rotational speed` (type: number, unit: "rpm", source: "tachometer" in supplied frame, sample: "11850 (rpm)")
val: 750 (rpm)
